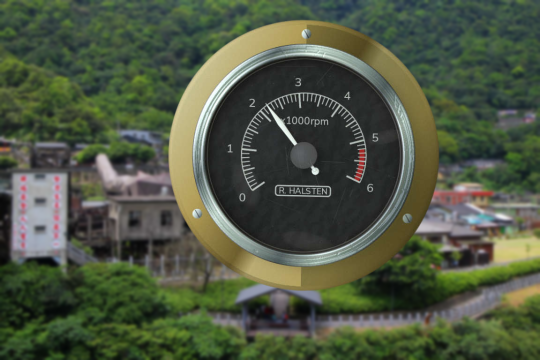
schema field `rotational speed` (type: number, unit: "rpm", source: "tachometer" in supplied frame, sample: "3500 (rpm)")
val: 2200 (rpm)
